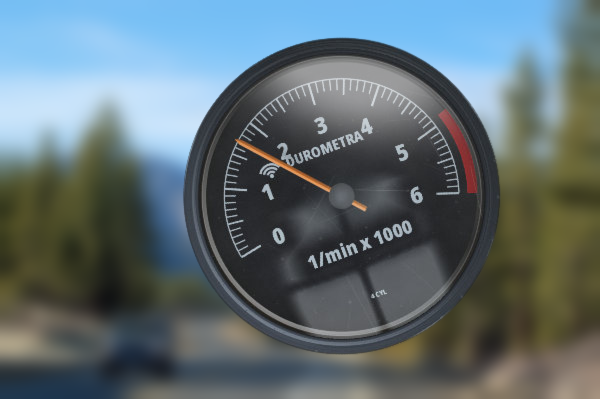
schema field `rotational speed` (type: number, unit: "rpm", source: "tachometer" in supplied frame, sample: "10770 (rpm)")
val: 1700 (rpm)
